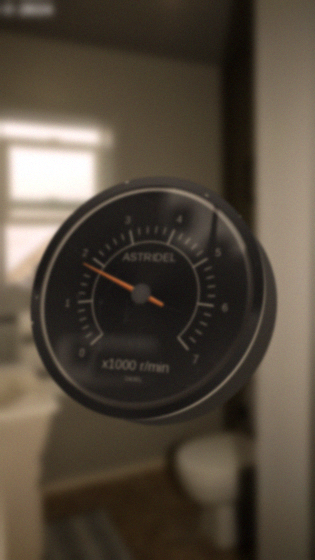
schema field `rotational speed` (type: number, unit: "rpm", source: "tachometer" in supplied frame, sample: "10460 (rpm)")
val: 1800 (rpm)
